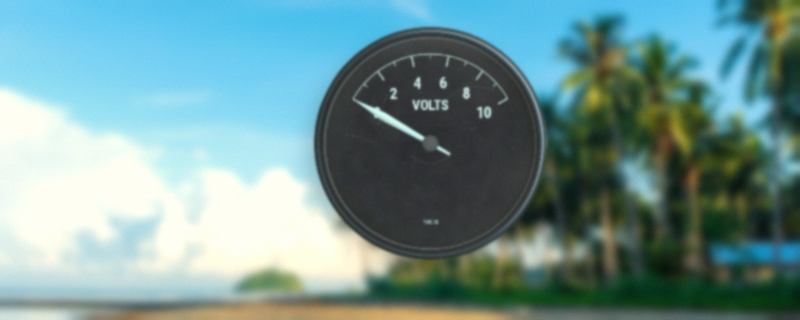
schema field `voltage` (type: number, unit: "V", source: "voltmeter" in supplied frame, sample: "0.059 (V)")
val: 0 (V)
